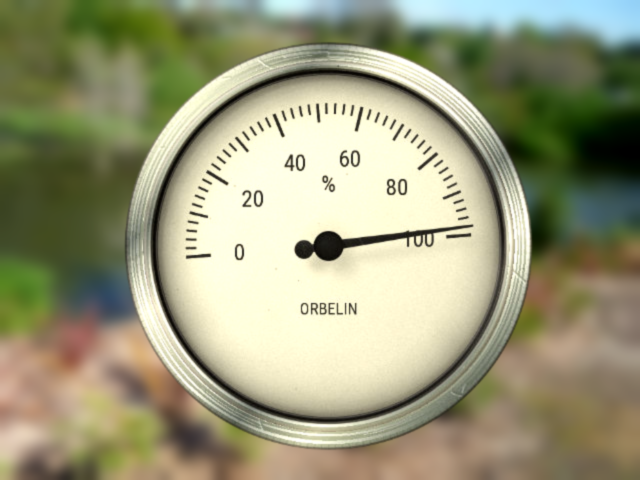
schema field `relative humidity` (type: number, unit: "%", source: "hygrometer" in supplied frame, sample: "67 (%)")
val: 98 (%)
